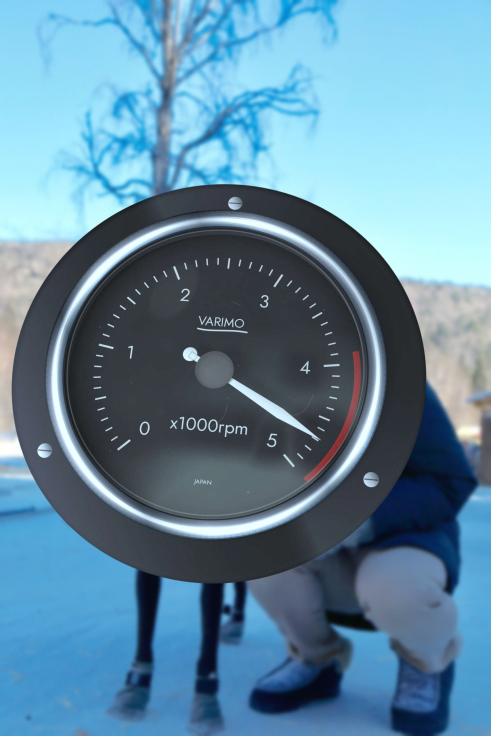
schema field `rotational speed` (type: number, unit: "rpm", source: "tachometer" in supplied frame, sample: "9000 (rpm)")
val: 4700 (rpm)
